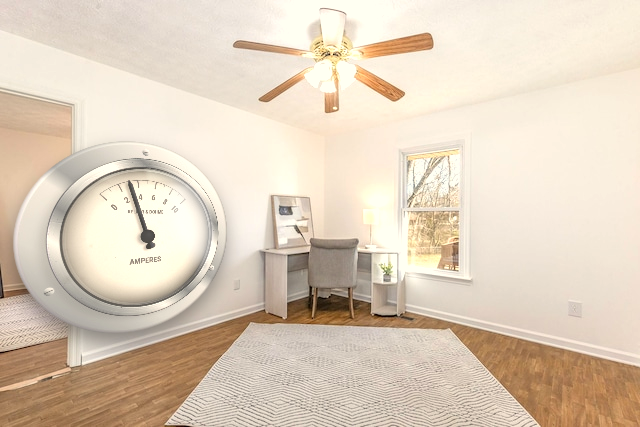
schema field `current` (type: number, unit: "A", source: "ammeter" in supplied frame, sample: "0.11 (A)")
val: 3 (A)
